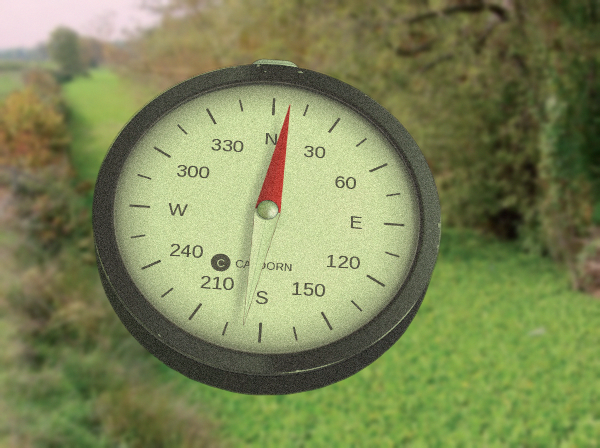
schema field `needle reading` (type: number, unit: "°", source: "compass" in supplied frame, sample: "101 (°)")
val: 7.5 (°)
